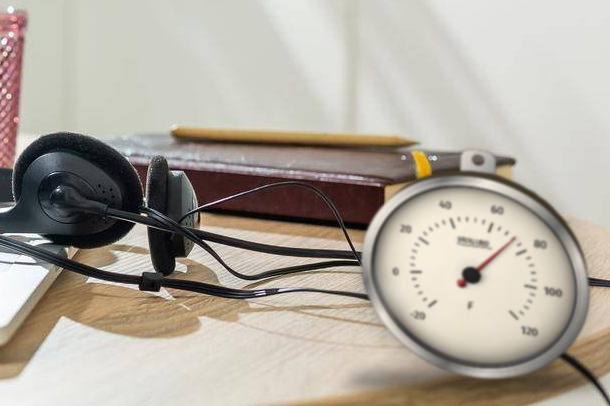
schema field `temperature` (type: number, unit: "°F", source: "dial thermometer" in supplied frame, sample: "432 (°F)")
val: 72 (°F)
